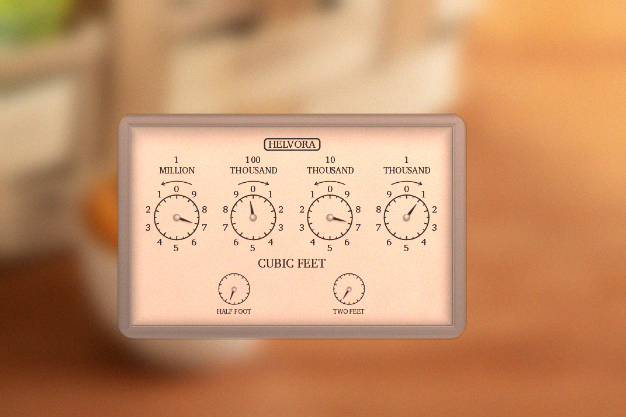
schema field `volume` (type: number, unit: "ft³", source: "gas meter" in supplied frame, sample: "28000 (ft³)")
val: 697100 (ft³)
